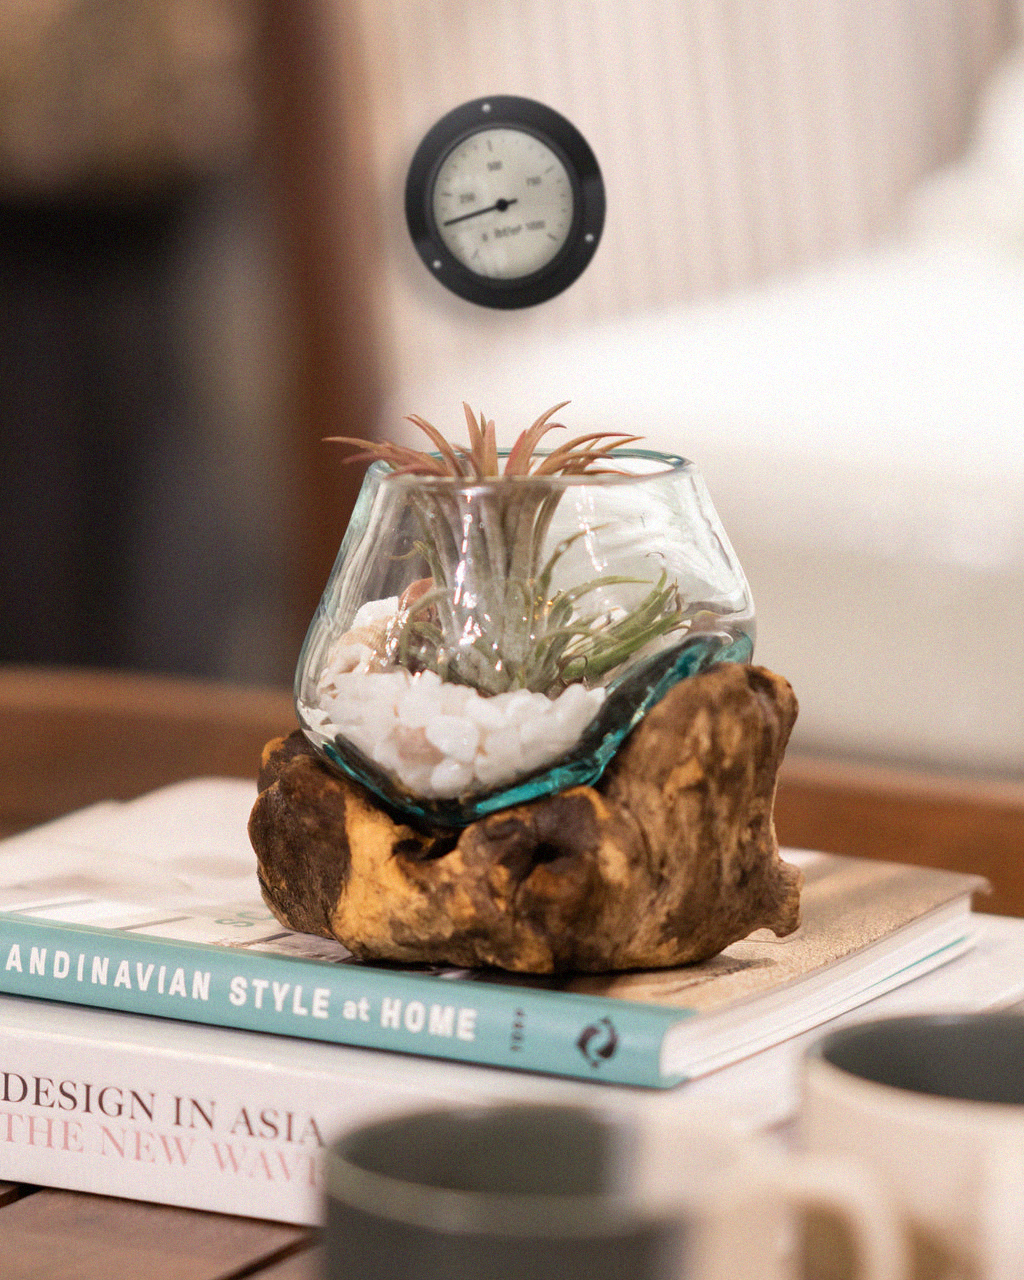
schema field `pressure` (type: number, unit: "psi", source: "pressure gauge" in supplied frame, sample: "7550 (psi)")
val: 150 (psi)
